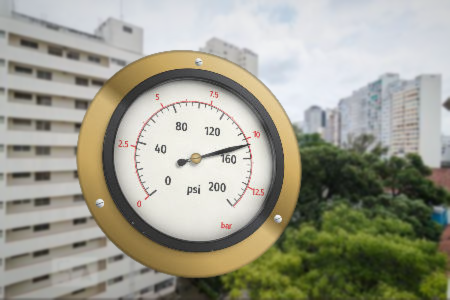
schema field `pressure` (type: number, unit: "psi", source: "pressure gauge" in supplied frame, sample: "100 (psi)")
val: 150 (psi)
